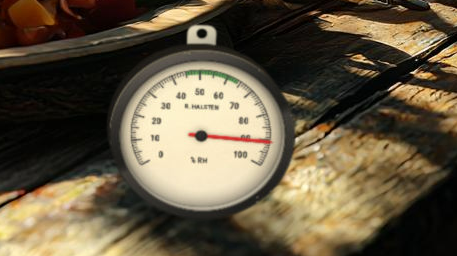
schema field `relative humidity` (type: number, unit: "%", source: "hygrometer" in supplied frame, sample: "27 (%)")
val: 90 (%)
